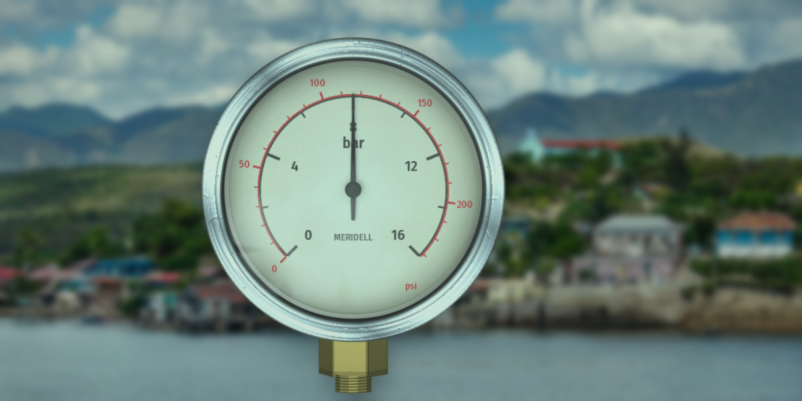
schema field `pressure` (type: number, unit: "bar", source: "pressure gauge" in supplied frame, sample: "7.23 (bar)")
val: 8 (bar)
